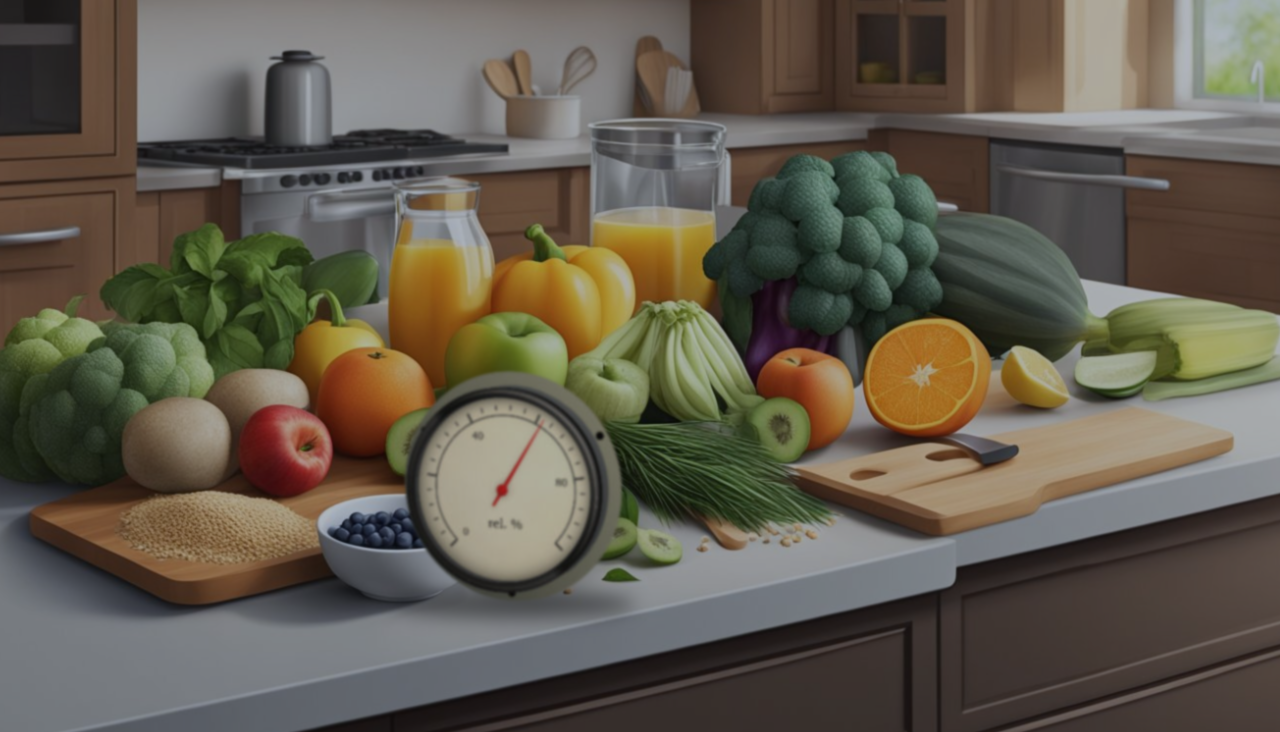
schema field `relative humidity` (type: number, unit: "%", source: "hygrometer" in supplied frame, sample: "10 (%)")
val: 62 (%)
